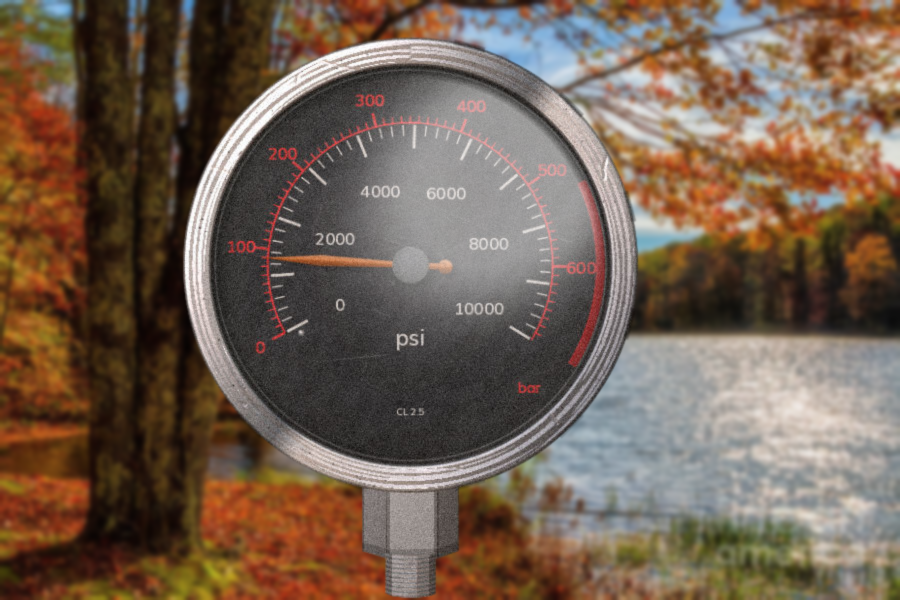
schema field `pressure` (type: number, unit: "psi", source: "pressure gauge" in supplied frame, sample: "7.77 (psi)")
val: 1300 (psi)
